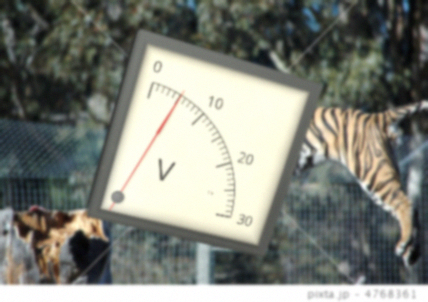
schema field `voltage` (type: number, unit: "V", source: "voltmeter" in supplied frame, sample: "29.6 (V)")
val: 5 (V)
